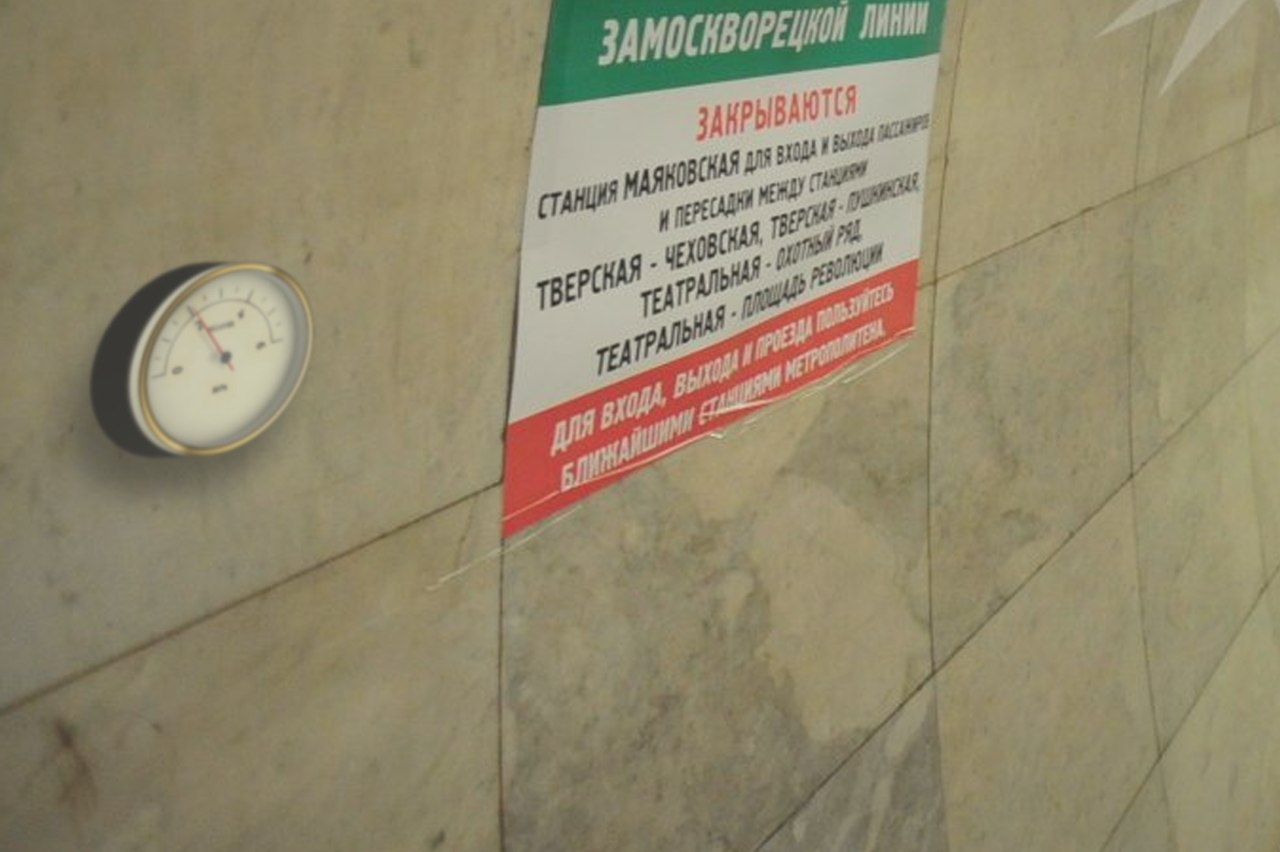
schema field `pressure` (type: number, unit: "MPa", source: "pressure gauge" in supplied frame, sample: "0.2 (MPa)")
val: 2 (MPa)
